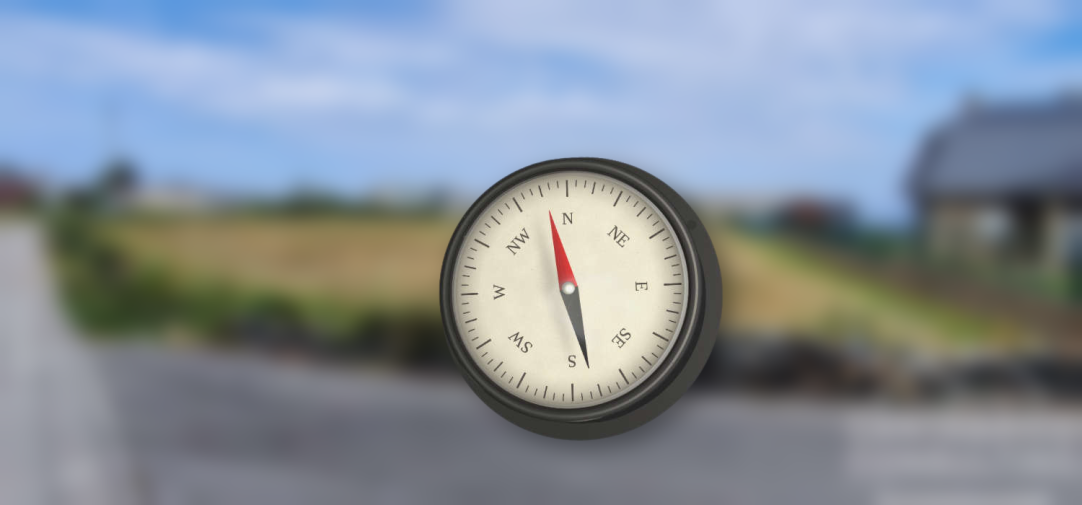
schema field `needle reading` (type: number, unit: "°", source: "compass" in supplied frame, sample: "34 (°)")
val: 347.5 (°)
